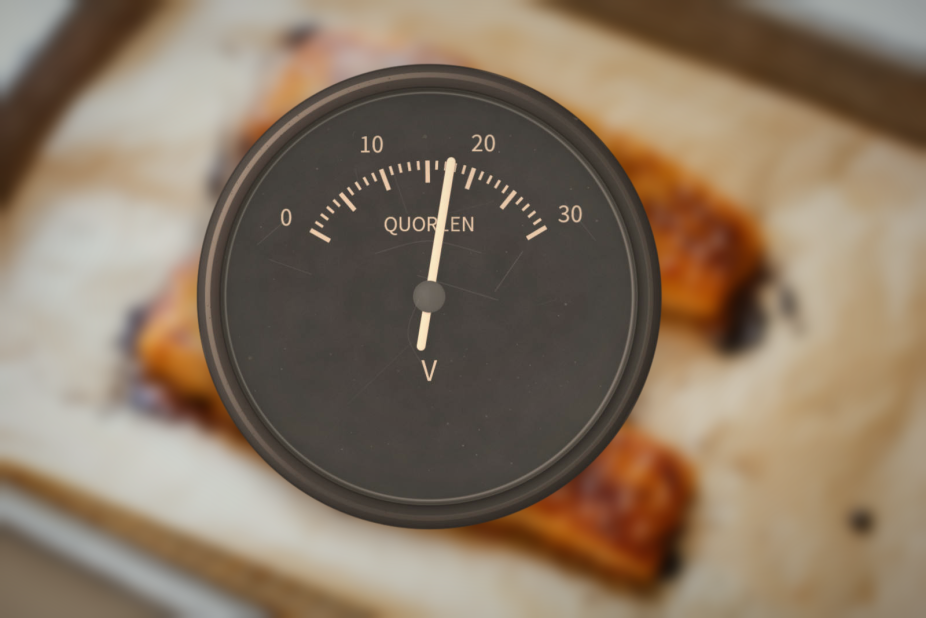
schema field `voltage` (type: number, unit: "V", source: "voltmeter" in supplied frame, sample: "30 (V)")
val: 17.5 (V)
